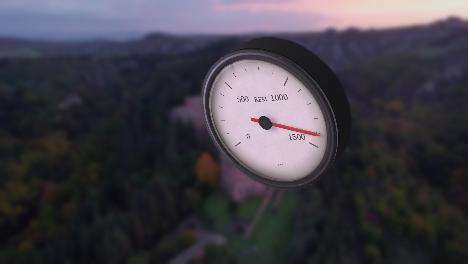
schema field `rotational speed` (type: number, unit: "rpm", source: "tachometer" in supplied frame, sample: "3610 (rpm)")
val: 1400 (rpm)
